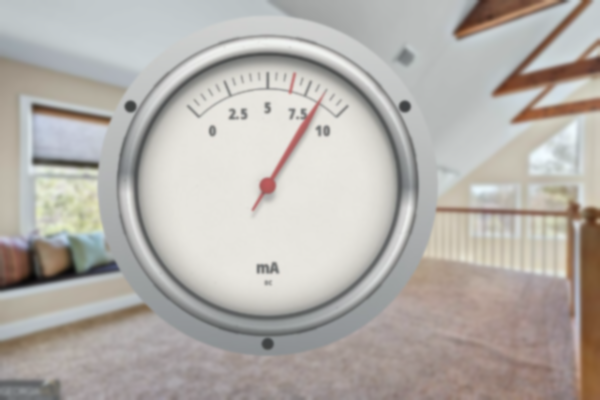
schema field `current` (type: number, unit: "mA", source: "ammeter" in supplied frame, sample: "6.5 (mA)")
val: 8.5 (mA)
